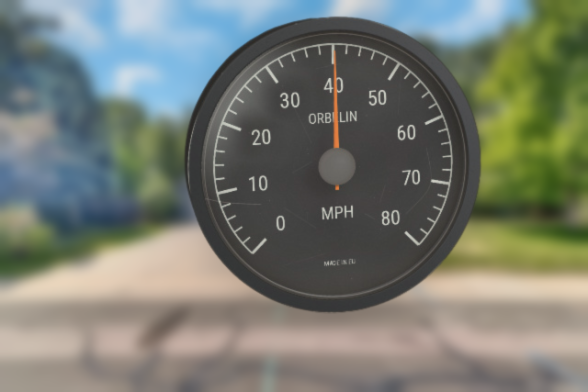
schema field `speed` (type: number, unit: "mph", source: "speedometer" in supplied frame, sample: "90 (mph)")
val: 40 (mph)
